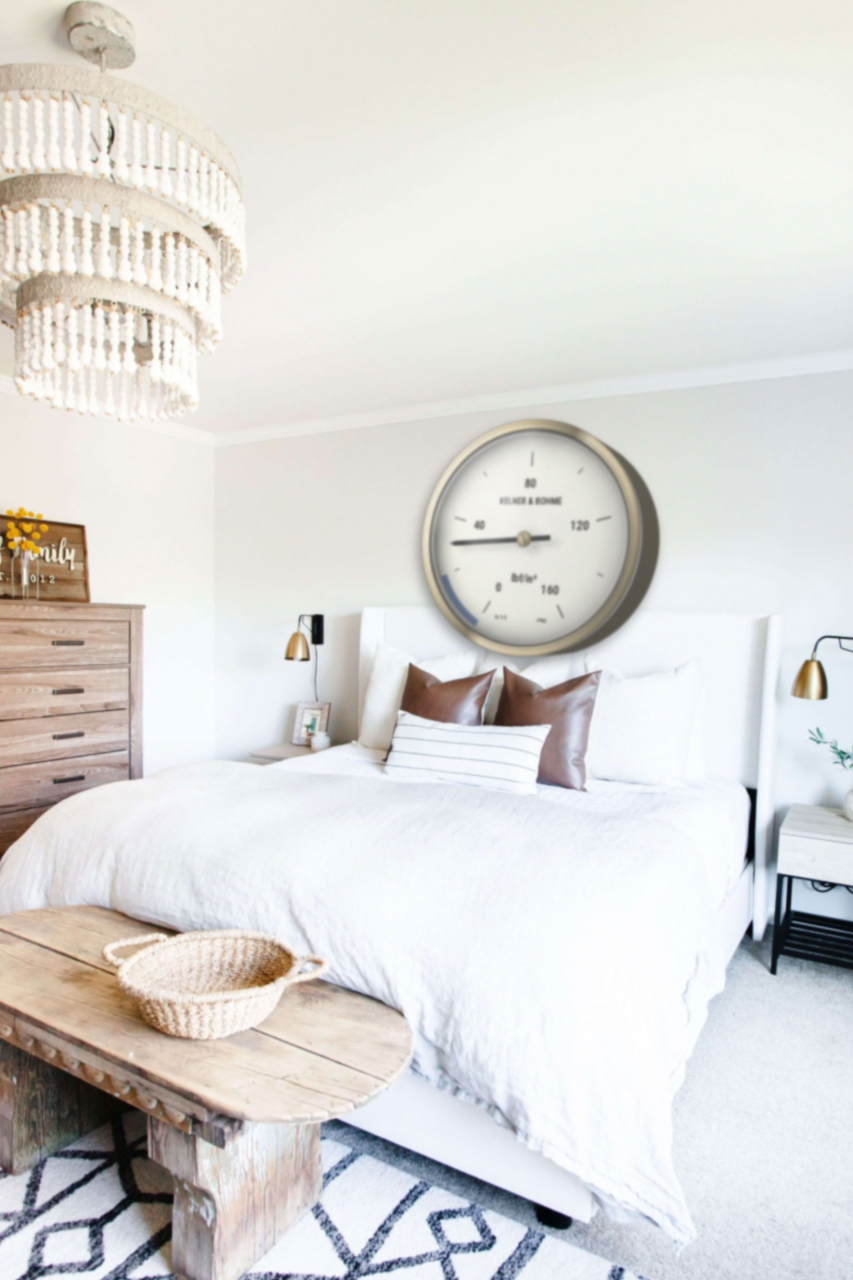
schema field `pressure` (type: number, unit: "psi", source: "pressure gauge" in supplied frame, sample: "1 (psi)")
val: 30 (psi)
